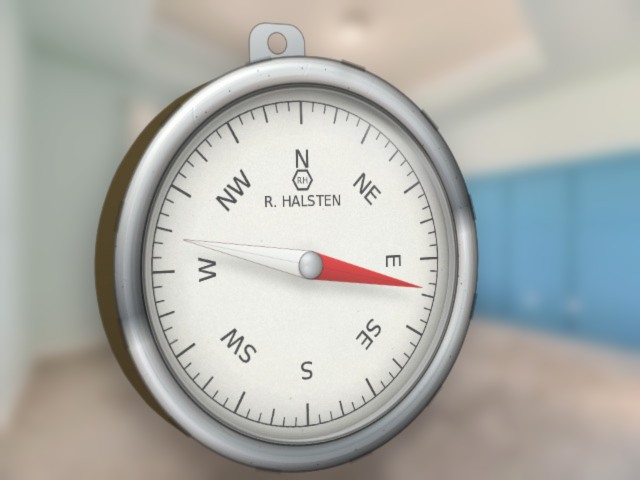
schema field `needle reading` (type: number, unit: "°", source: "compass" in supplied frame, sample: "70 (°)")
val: 102.5 (°)
